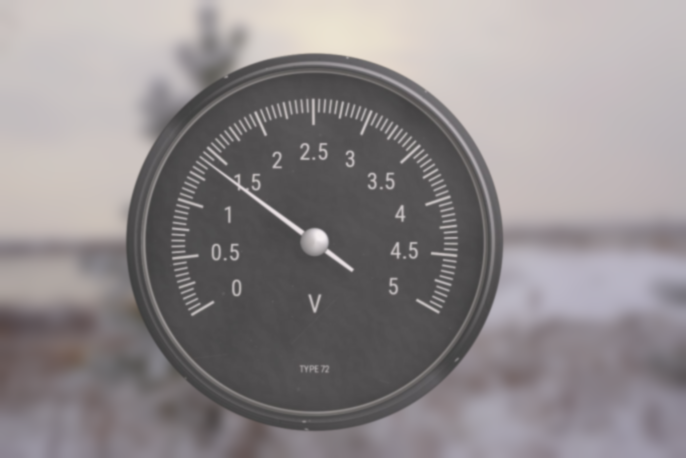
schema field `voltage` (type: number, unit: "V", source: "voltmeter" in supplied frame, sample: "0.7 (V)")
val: 1.4 (V)
